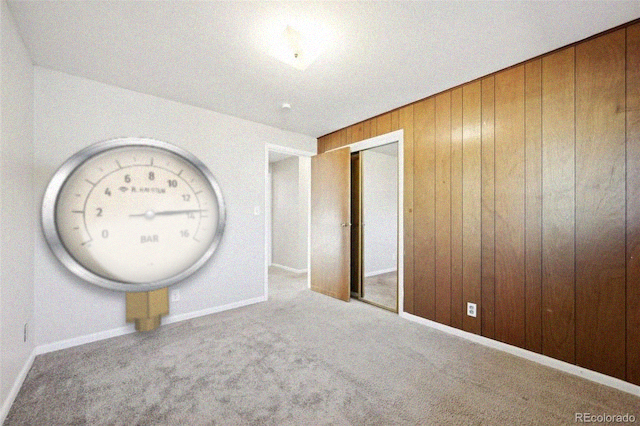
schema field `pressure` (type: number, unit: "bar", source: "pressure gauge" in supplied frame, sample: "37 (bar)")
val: 13.5 (bar)
